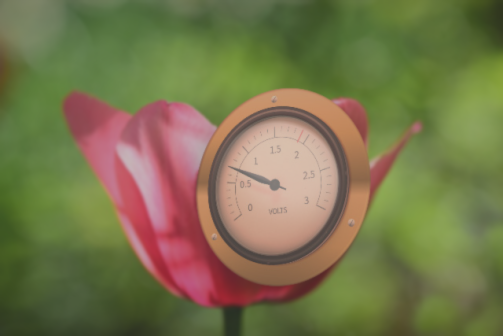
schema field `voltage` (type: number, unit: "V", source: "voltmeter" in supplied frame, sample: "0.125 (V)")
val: 0.7 (V)
